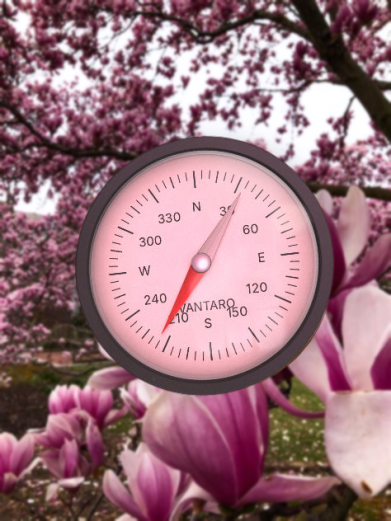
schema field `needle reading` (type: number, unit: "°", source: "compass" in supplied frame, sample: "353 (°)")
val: 215 (°)
